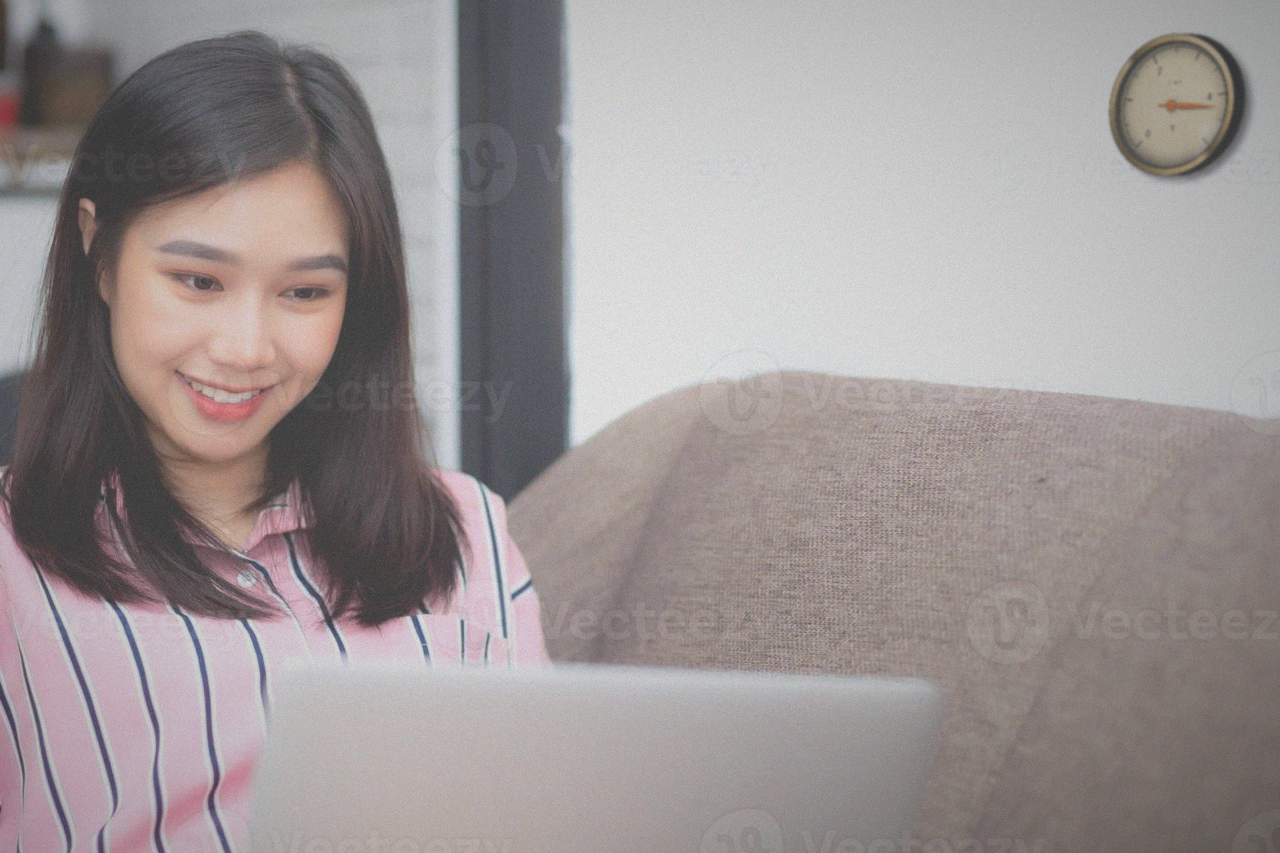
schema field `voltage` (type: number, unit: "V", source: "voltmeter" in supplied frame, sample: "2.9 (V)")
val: 4.25 (V)
